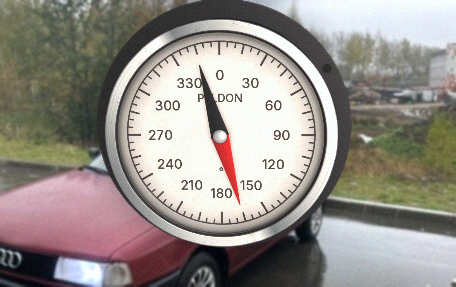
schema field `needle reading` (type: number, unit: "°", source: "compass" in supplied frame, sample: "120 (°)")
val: 165 (°)
